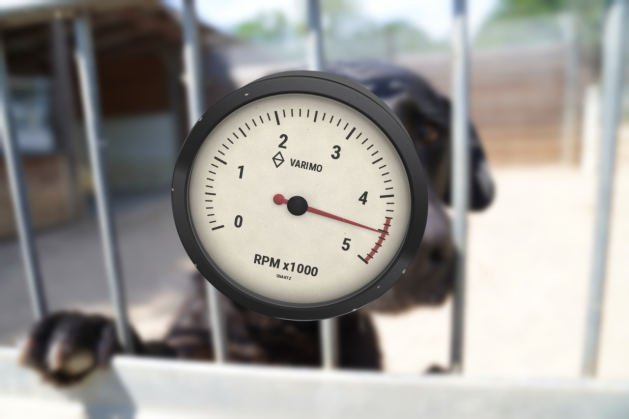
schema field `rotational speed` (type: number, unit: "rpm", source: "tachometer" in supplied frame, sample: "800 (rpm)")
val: 4500 (rpm)
